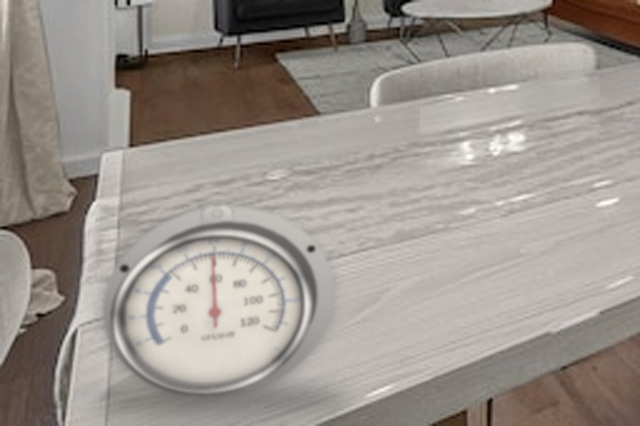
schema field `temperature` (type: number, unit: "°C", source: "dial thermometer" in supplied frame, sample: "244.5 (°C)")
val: 60 (°C)
